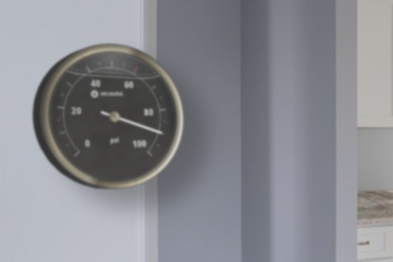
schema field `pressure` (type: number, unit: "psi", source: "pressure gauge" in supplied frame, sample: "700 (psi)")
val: 90 (psi)
